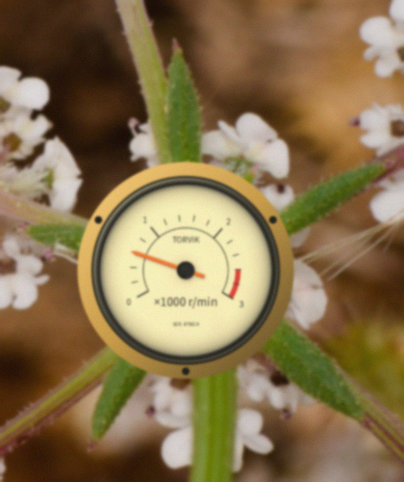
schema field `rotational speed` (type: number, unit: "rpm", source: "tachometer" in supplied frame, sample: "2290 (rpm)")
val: 600 (rpm)
